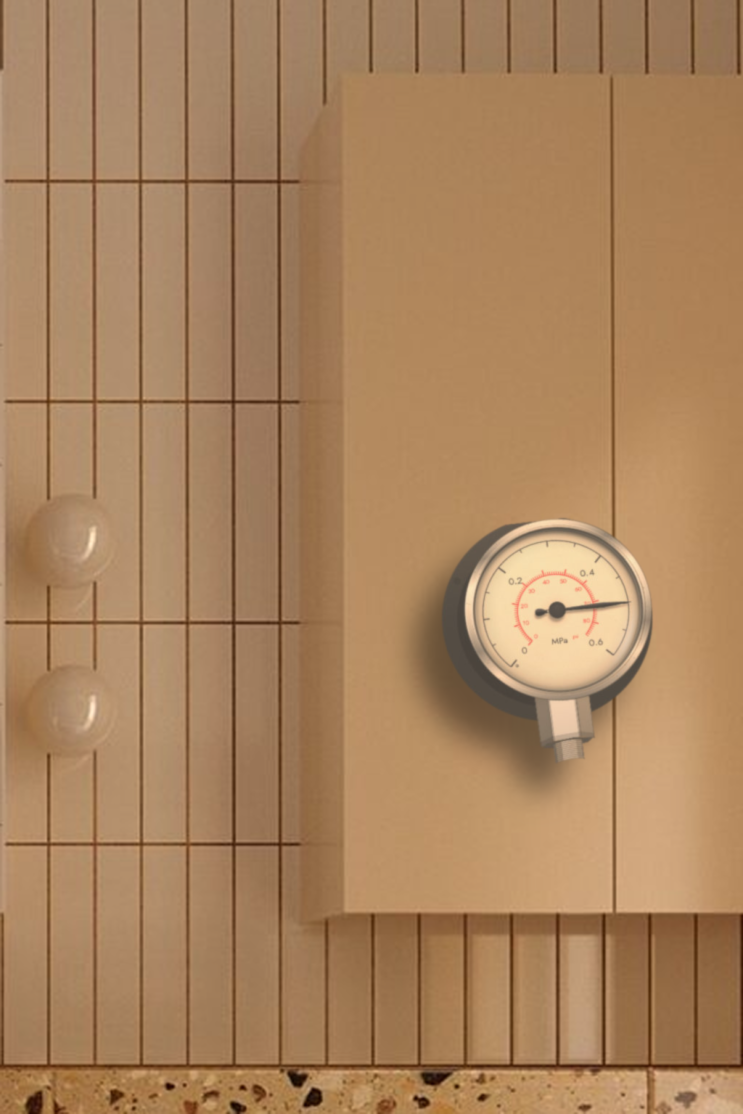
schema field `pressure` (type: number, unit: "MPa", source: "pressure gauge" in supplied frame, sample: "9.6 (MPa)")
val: 0.5 (MPa)
